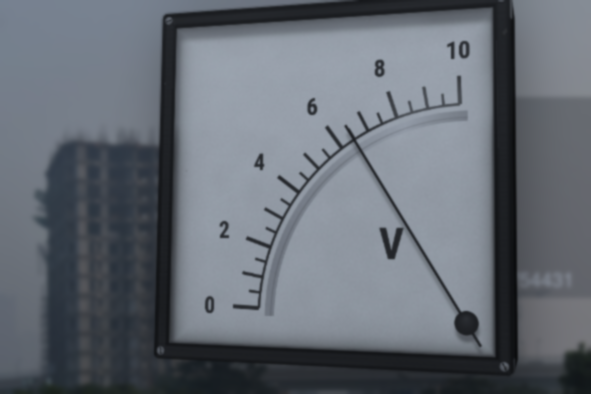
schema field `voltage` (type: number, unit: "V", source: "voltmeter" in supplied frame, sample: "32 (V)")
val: 6.5 (V)
